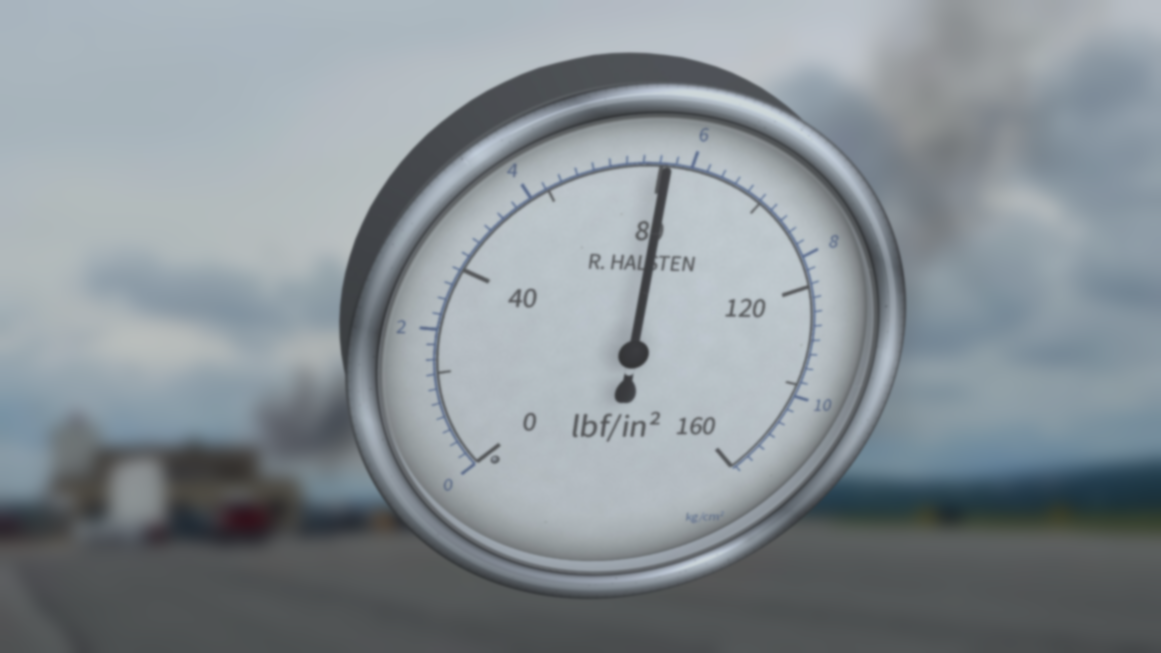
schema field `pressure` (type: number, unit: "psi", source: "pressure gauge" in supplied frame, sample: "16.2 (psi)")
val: 80 (psi)
